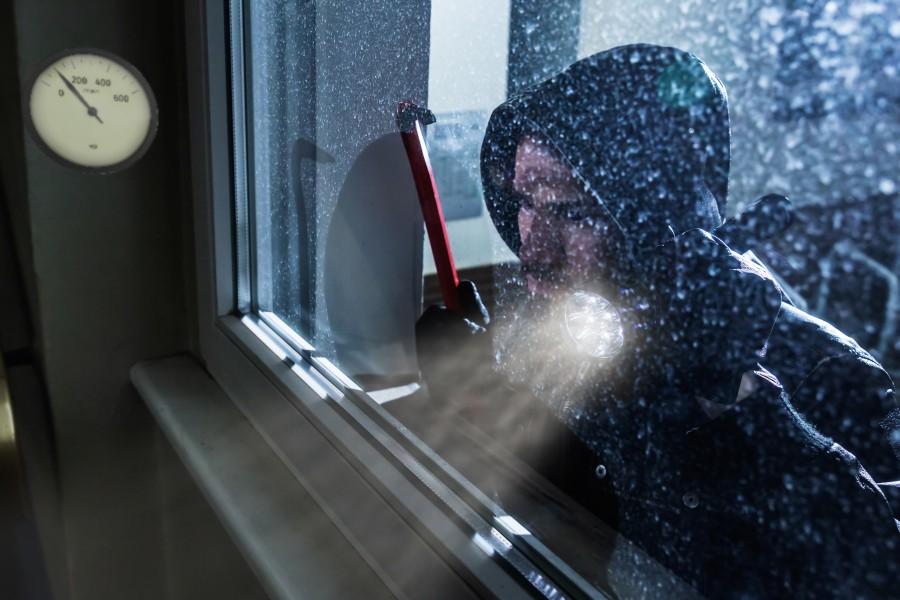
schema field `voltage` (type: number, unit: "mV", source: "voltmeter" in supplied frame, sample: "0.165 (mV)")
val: 100 (mV)
